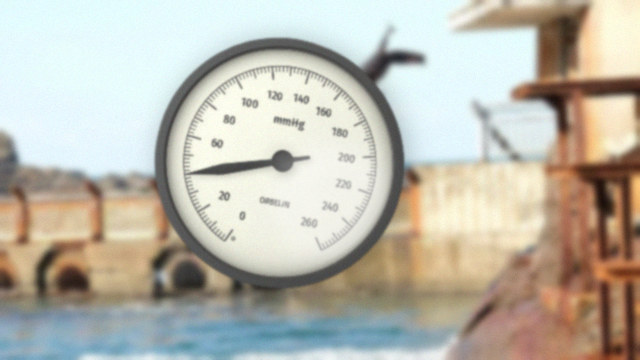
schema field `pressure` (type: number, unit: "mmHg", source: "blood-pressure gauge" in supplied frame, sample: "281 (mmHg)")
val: 40 (mmHg)
